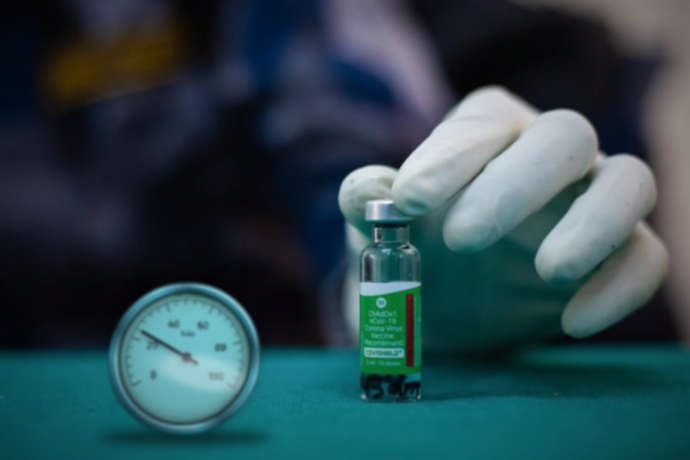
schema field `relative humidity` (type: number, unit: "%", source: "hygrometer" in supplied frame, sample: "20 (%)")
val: 24 (%)
